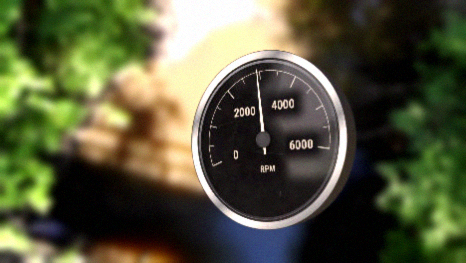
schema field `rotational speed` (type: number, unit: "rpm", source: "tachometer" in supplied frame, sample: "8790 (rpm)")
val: 3000 (rpm)
